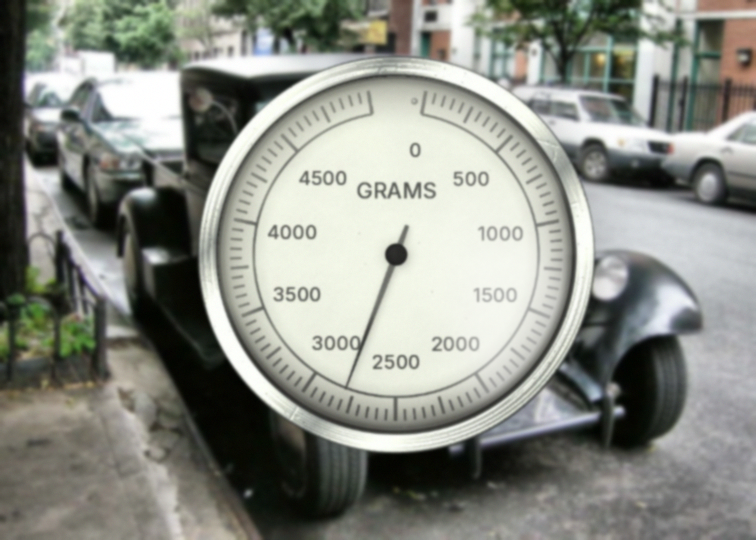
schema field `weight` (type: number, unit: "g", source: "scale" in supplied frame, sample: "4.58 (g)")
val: 2800 (g)
